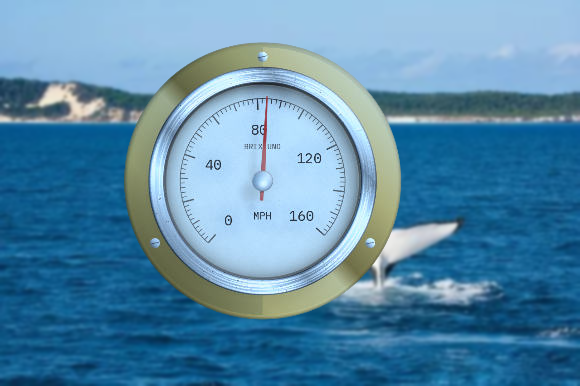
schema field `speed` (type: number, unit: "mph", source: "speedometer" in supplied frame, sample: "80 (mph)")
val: 84 (mph)
